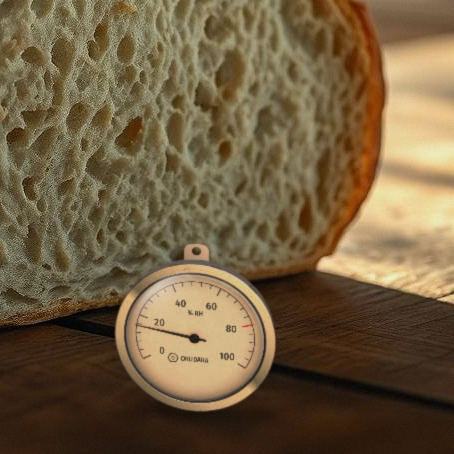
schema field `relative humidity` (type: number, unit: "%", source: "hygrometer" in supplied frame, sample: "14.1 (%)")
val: 16 (%)
